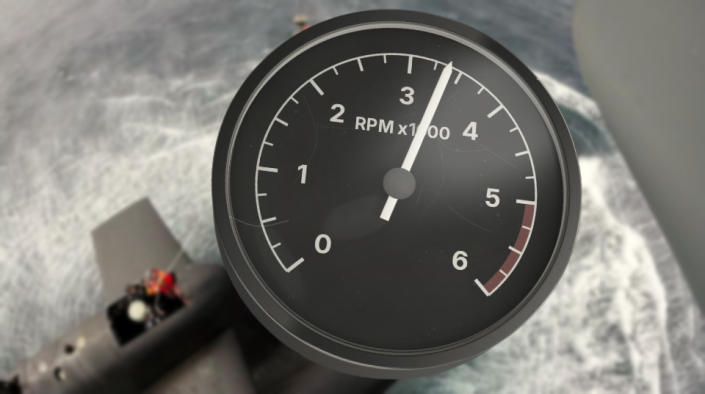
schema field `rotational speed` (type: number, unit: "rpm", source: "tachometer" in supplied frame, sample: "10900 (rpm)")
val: 3375 (rpm)
